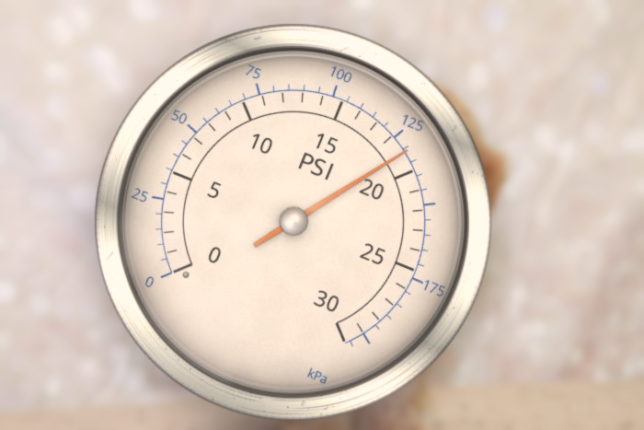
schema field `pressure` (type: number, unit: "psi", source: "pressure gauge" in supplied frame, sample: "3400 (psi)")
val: 19 (psi)
